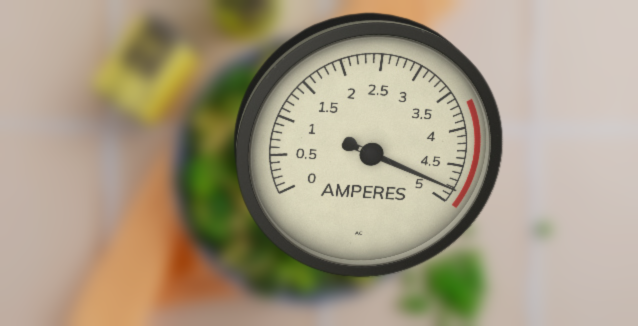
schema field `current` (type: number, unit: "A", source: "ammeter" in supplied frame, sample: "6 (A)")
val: 4.8 (A)
